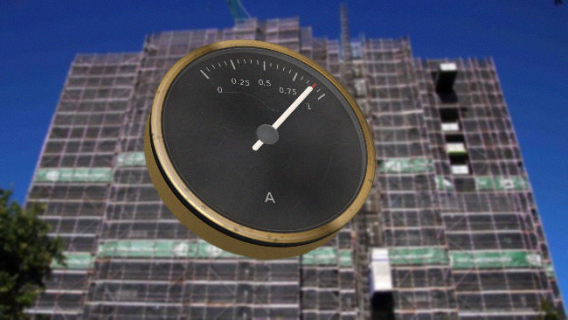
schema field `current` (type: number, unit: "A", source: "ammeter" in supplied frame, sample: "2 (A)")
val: 0.9 (A)
